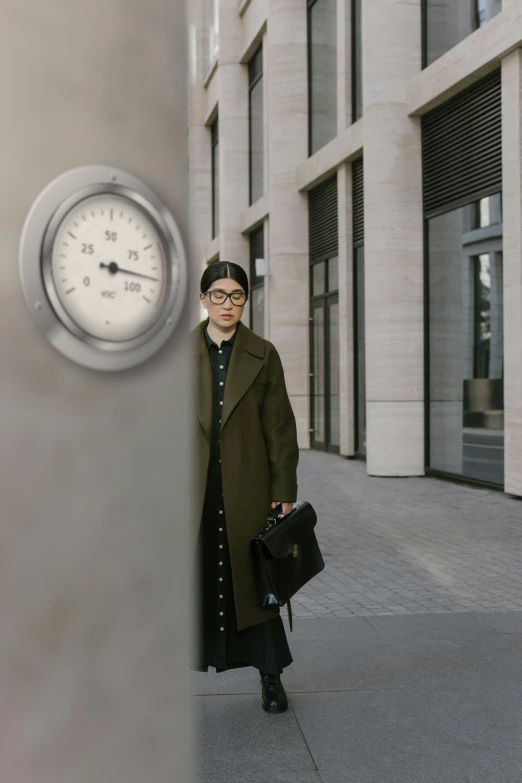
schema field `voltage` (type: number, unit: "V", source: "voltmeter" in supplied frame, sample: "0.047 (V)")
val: 90 (V)
